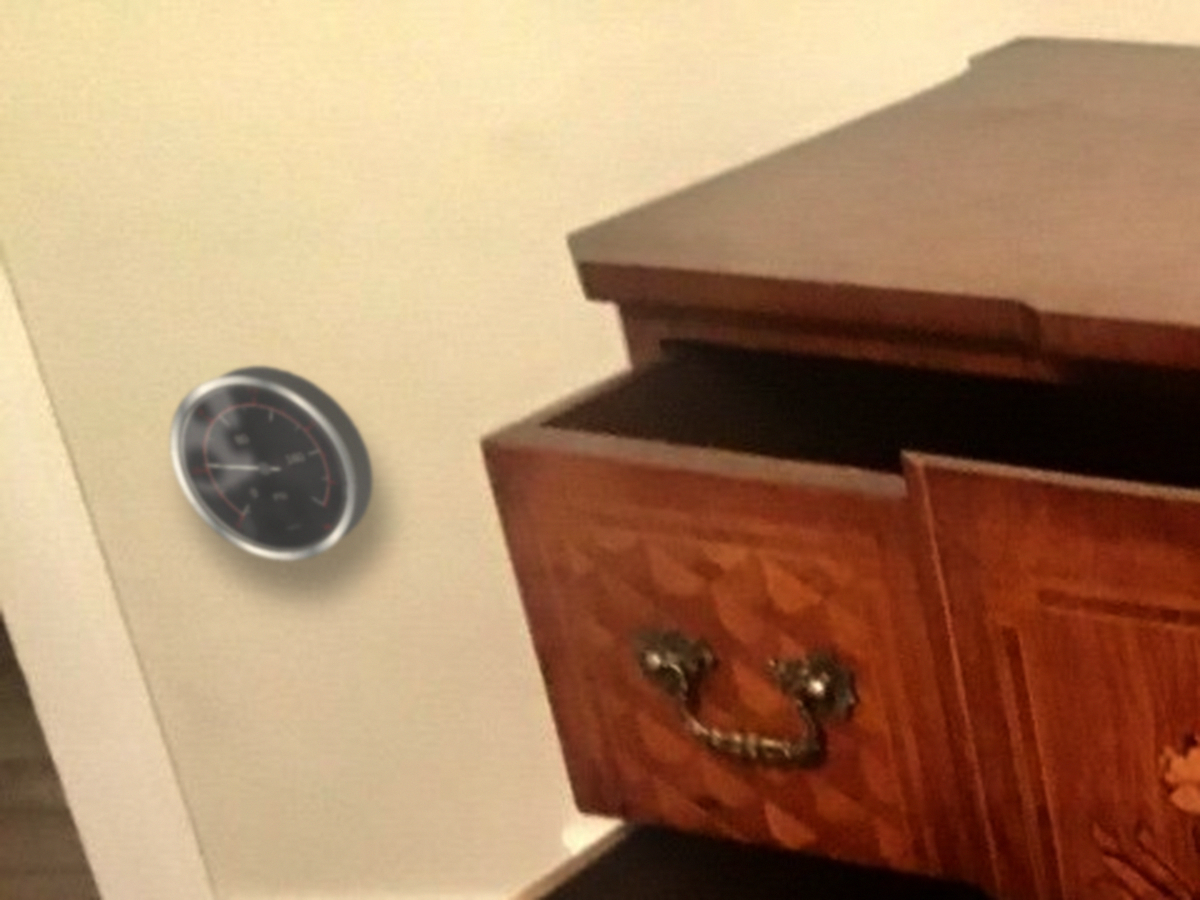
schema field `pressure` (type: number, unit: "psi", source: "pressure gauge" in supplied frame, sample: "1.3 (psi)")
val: 40 (psi)
